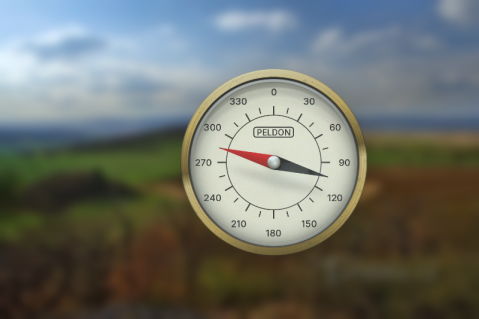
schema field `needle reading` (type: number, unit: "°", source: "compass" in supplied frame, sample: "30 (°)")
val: 285 (°)
